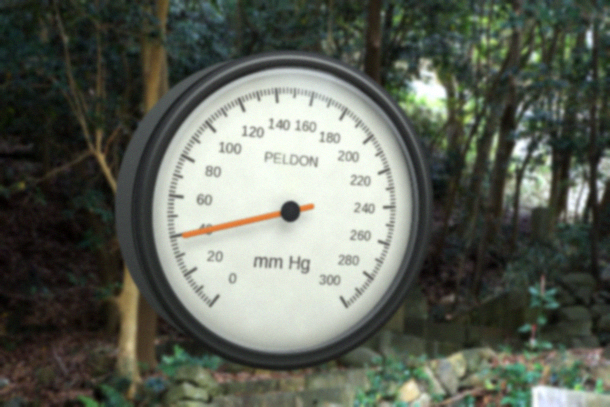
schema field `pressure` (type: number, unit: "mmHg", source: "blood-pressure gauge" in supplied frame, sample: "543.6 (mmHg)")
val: 40 (mmHg)
